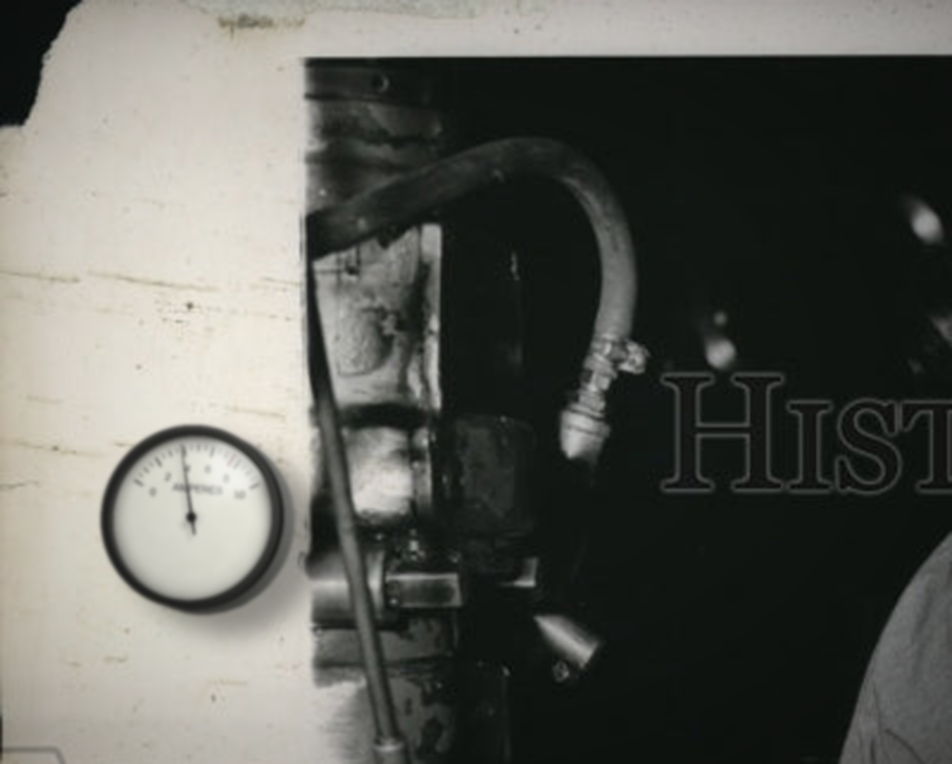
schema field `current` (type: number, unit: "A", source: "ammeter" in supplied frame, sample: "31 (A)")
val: 4 (A)
